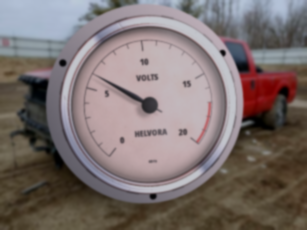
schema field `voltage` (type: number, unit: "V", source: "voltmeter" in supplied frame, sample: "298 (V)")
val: 6 (V)
